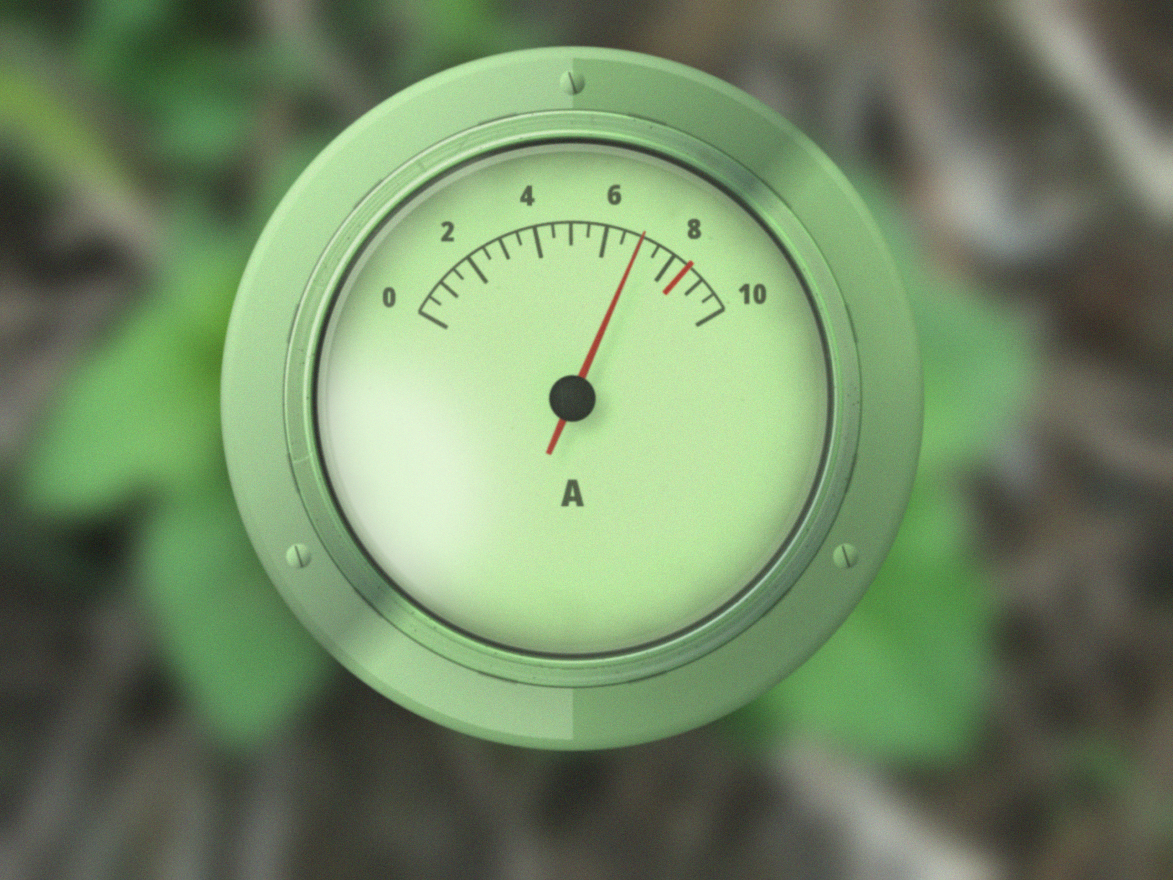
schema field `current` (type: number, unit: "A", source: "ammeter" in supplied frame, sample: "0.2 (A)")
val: 7 (A)
